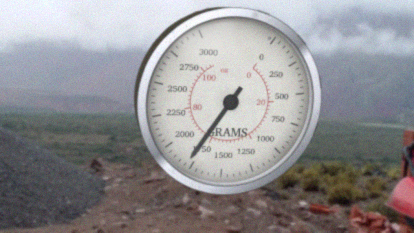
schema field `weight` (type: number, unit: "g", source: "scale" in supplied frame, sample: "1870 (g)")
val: 1800 (g)
